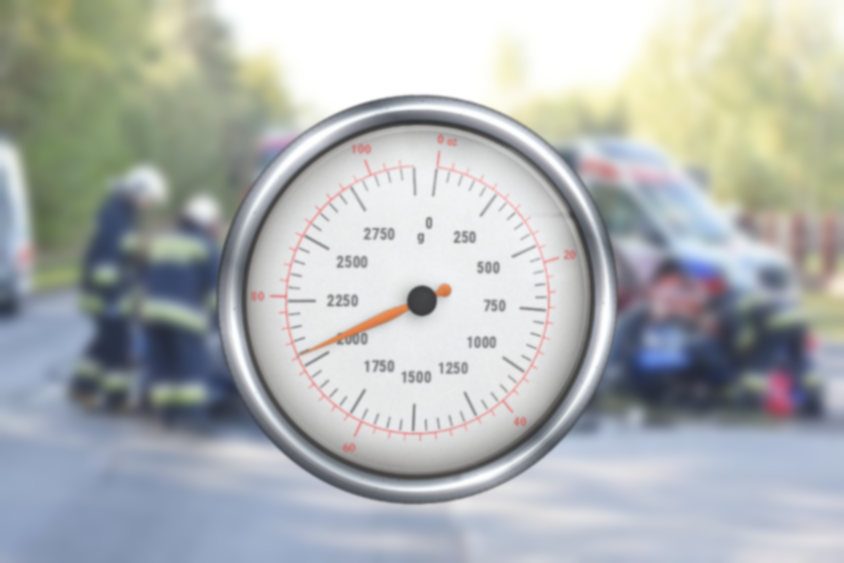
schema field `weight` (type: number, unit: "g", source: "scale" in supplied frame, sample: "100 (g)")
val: 2050 (g)
